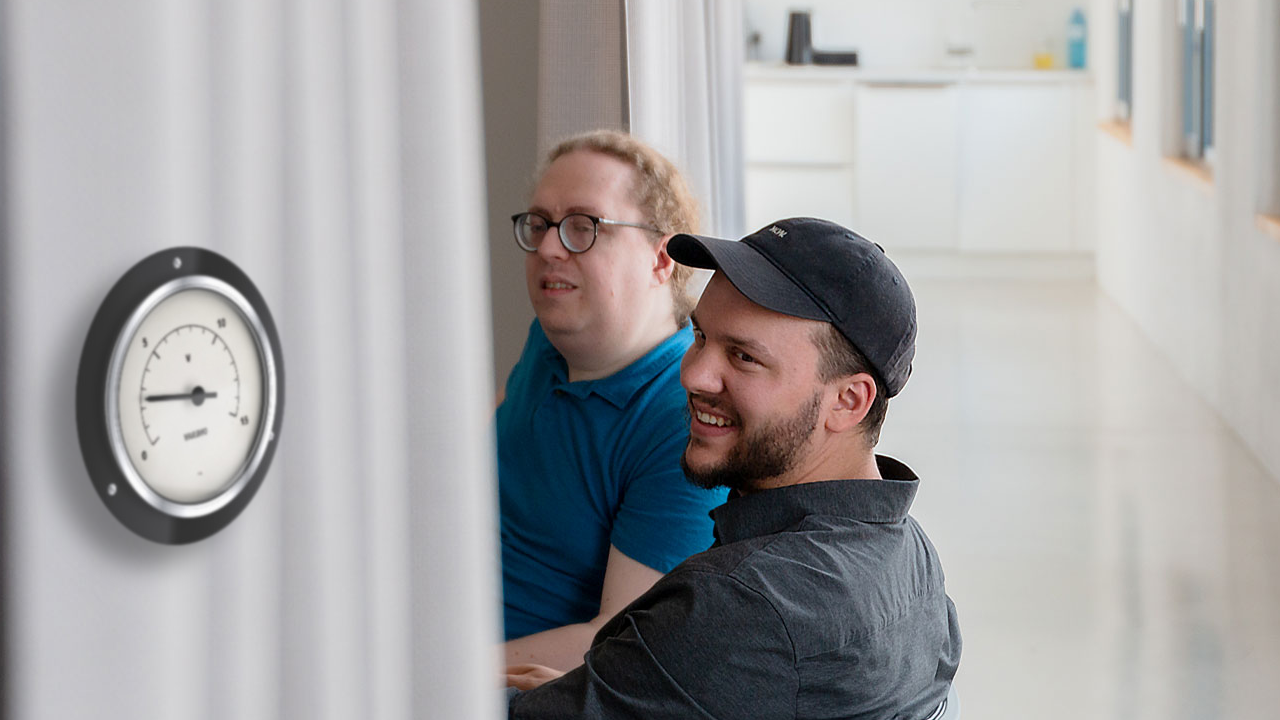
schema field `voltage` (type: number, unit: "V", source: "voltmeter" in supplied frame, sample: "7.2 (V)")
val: 2.5 (V)
